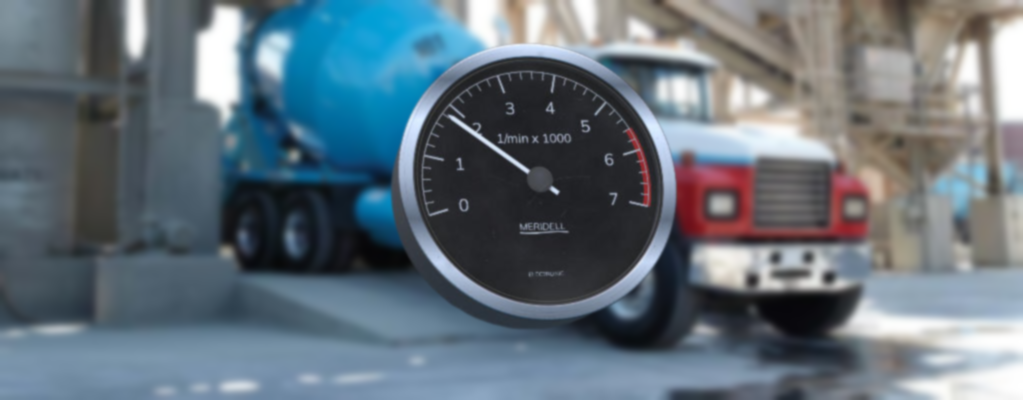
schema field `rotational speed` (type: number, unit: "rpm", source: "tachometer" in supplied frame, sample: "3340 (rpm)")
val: 1800 (rpm)
